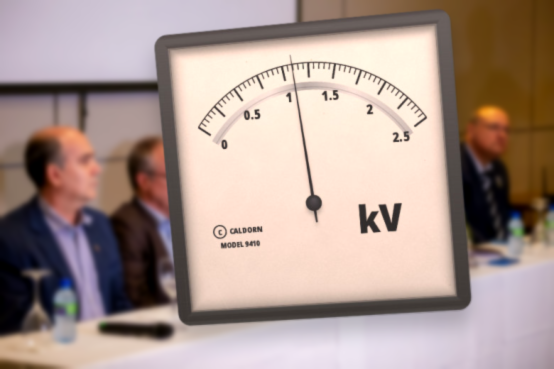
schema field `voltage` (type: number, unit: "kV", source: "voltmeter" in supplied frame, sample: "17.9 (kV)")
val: 1.1 (kV)
